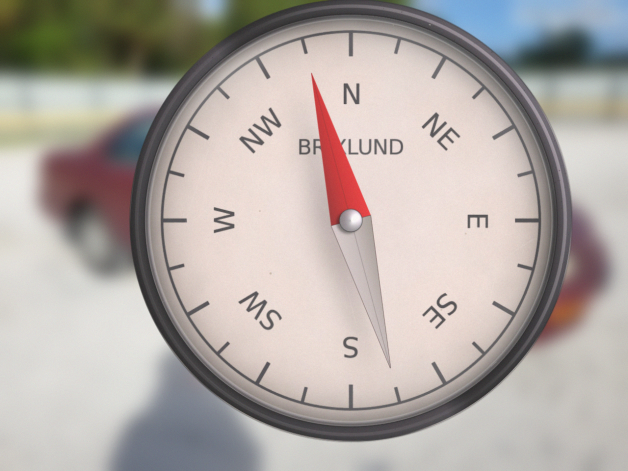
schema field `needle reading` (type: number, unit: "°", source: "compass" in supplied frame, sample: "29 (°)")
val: 345 (°)
